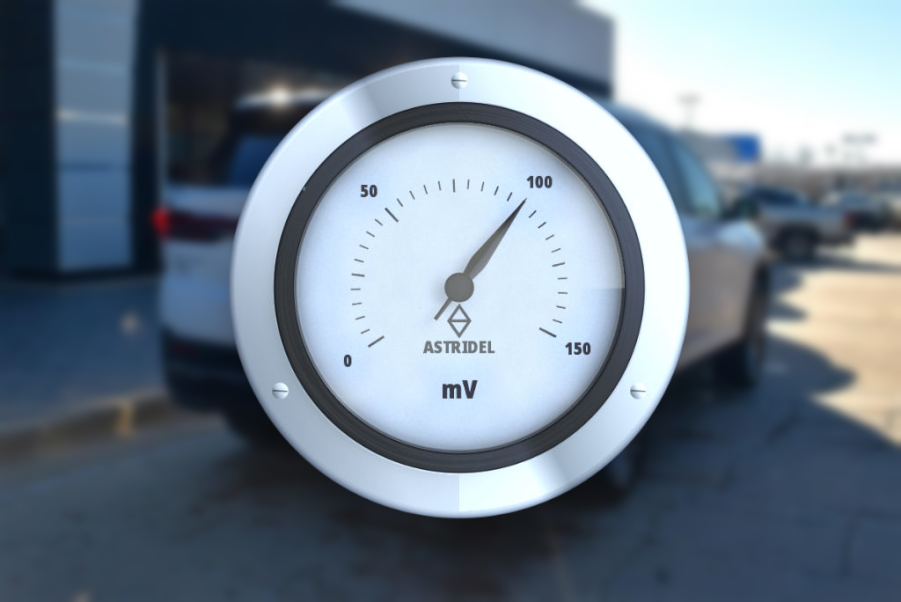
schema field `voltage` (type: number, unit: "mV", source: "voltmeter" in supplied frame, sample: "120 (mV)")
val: 100 (mV)
